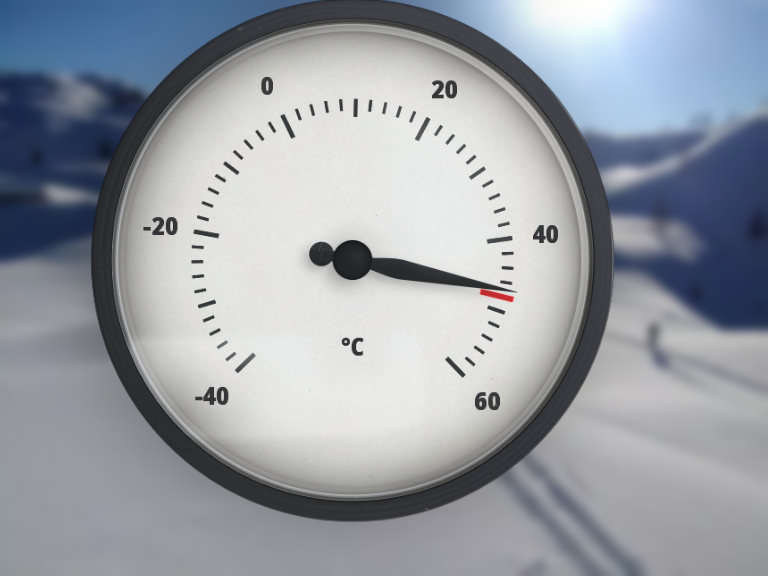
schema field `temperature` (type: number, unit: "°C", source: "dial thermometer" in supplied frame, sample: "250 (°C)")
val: 47 (°C)
